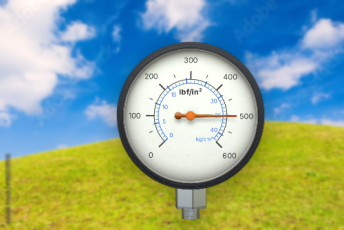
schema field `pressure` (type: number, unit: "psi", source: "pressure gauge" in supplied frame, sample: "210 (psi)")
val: 500 (psi)
